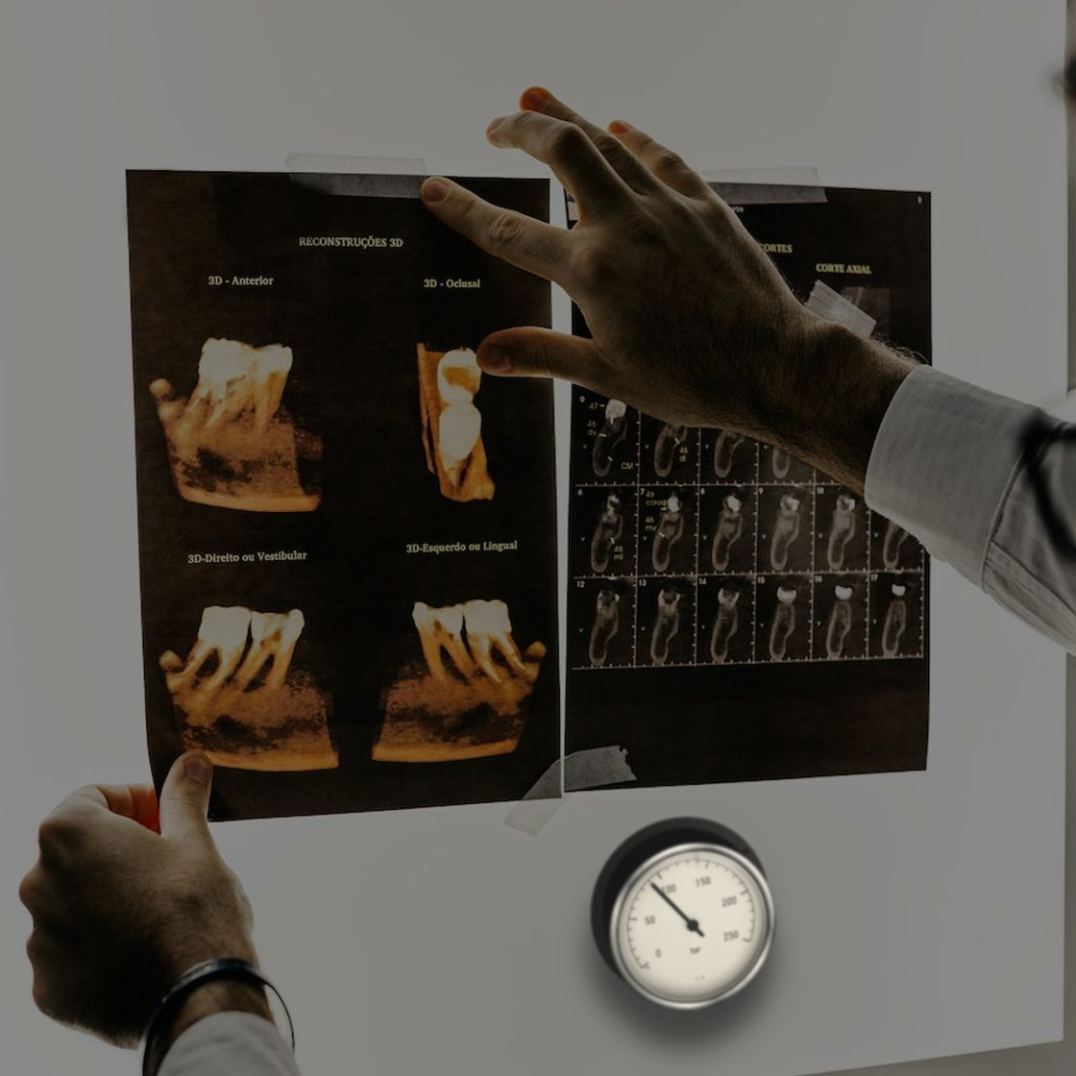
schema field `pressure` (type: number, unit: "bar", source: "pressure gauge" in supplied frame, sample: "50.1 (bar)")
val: 90 (bar)
